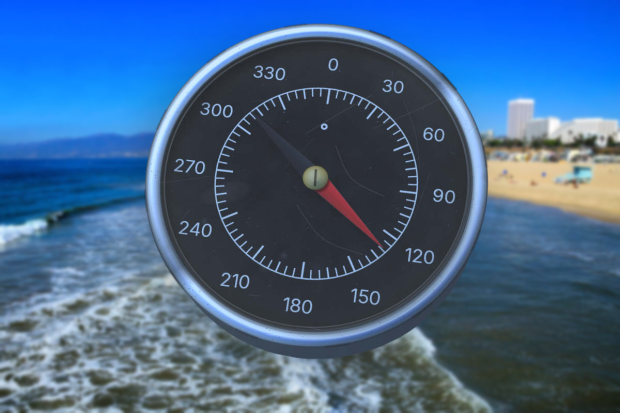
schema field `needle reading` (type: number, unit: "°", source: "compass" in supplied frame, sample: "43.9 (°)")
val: 130 (°)
